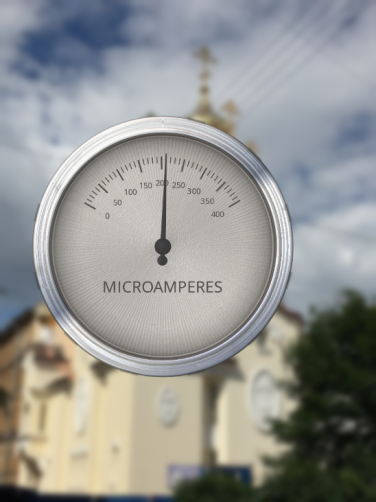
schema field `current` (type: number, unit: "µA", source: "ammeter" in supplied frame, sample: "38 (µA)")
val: 210 (µA)
